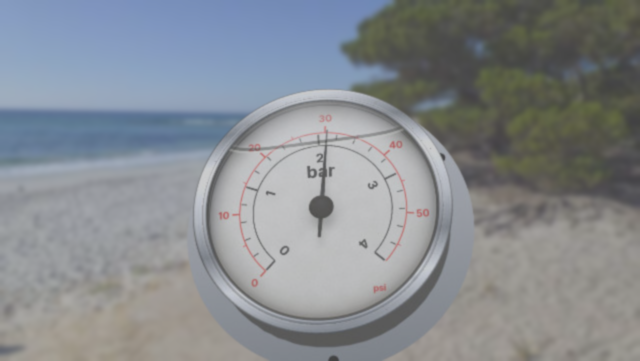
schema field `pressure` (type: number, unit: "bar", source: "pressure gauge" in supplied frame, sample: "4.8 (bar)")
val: 2.1 (bar)
